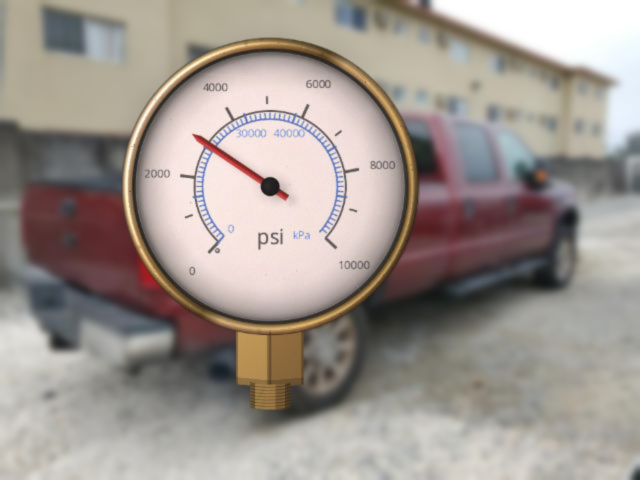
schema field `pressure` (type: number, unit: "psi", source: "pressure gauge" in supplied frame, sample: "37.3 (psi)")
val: 3000 (psi)
